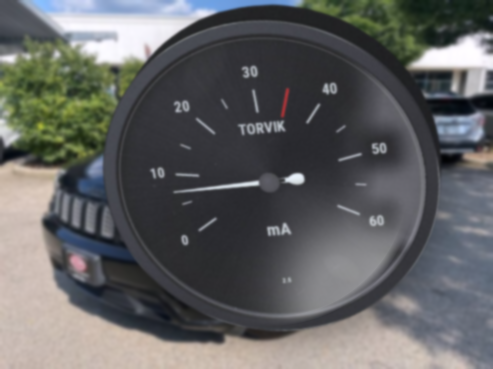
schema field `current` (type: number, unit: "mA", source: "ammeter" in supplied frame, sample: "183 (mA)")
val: 7.5 (mA)
